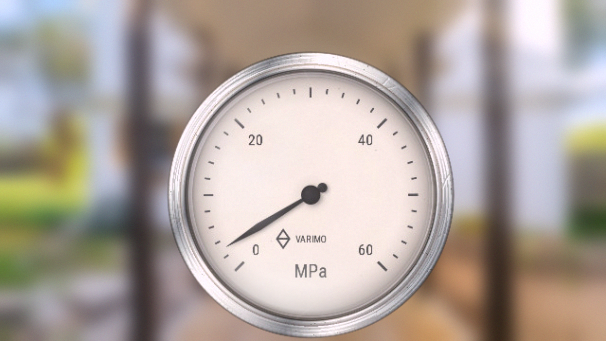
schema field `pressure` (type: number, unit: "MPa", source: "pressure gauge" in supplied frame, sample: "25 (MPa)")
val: 3 (MPa)
